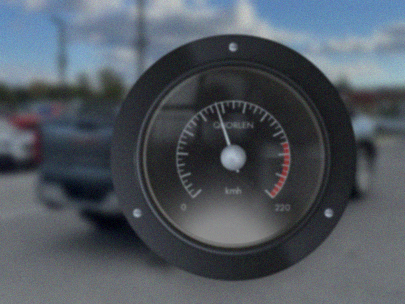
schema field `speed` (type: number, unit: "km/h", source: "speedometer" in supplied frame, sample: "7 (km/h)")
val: 95 (km/h)
